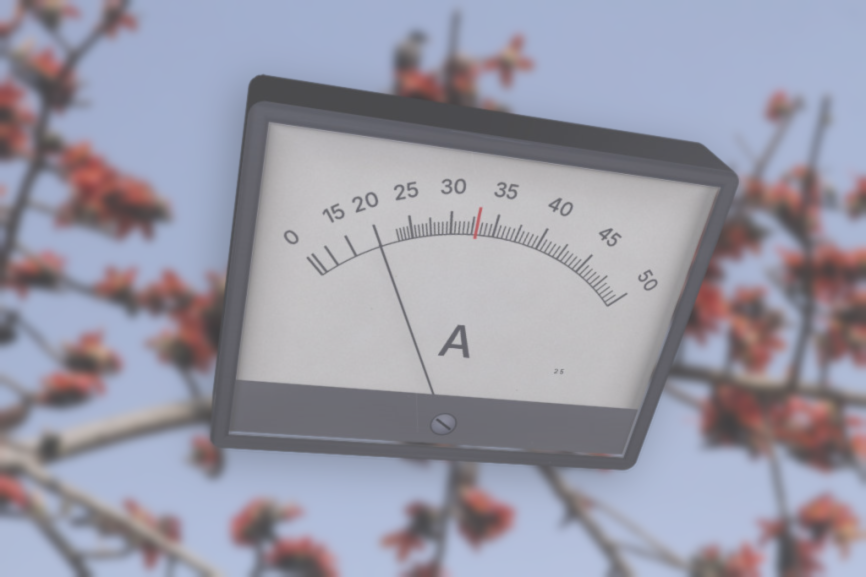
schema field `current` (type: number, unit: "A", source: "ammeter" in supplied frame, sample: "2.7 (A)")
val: 20 (A)
